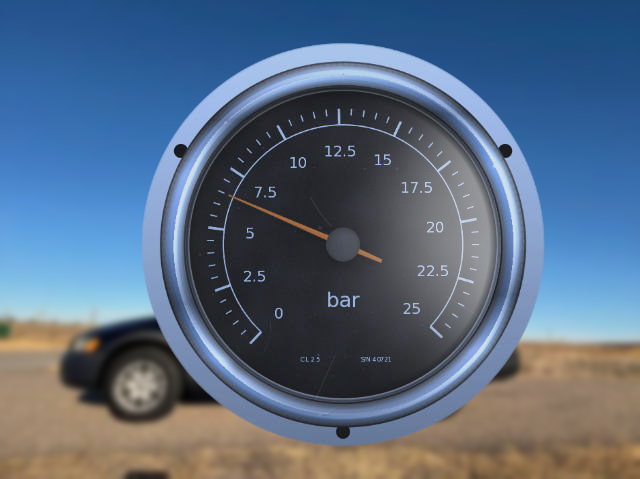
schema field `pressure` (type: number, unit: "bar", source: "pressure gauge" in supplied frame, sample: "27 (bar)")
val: 6.5 (bar)
